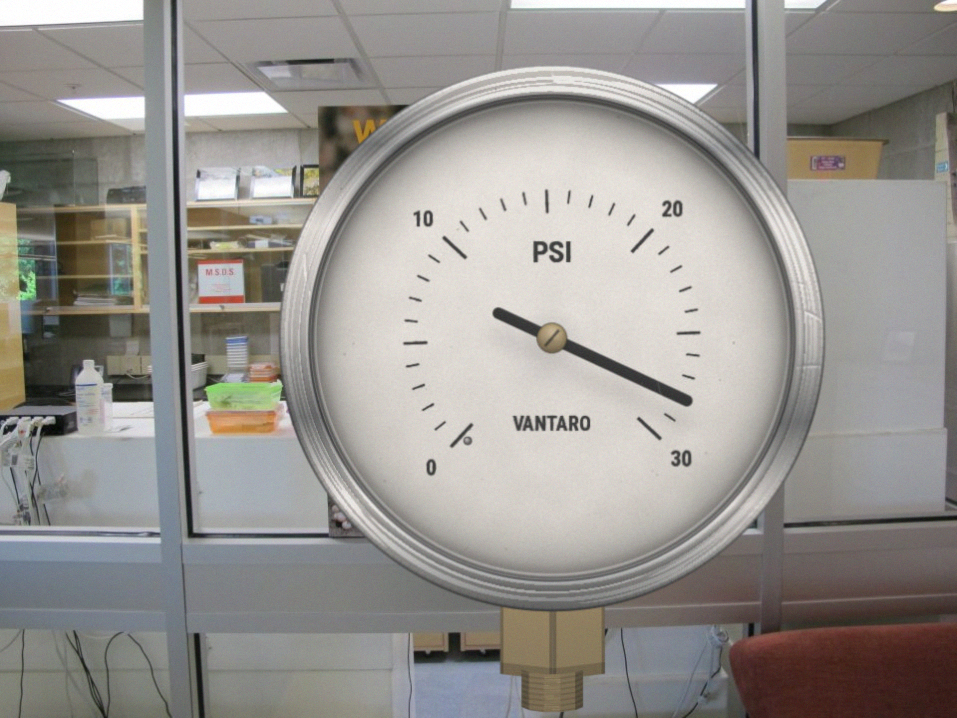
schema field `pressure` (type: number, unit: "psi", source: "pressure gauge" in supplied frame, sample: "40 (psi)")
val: 28 (psi)
